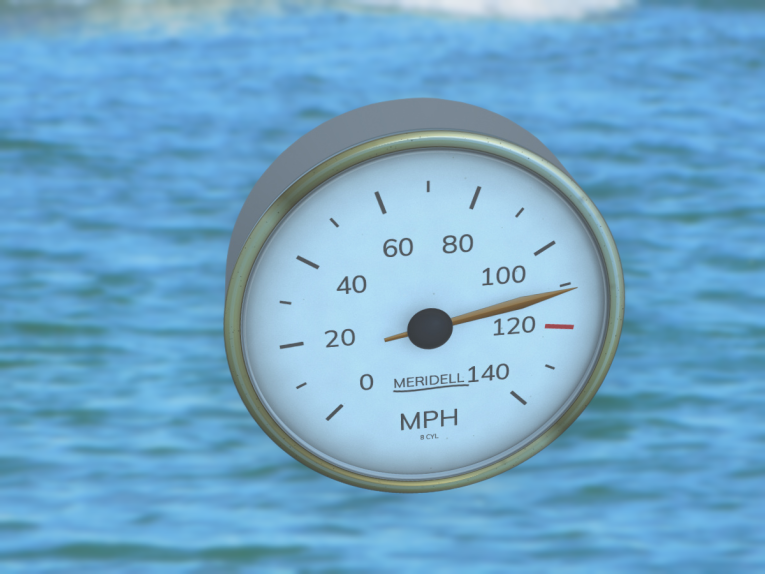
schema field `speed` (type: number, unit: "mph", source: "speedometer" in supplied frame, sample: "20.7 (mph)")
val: 110 (mph)
